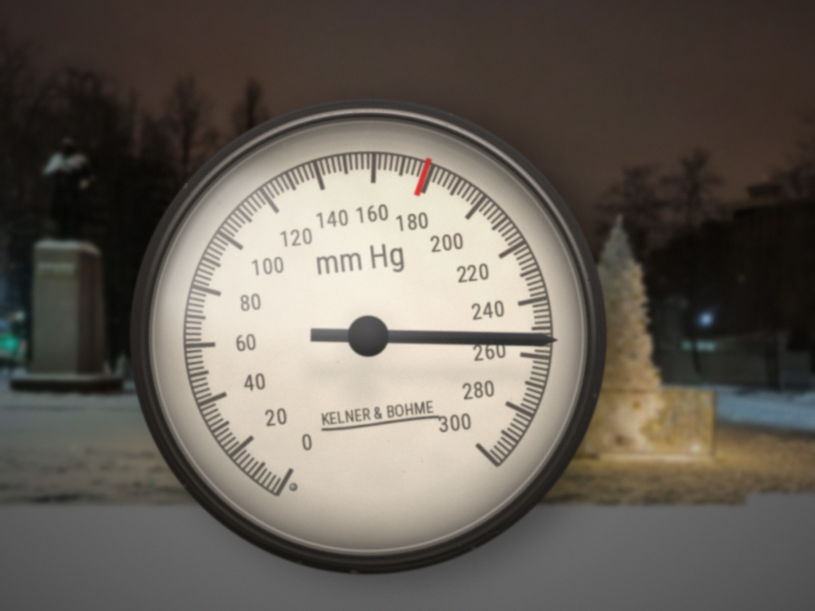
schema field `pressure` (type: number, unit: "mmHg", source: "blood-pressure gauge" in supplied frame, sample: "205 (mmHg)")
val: 254 (mmHg)
